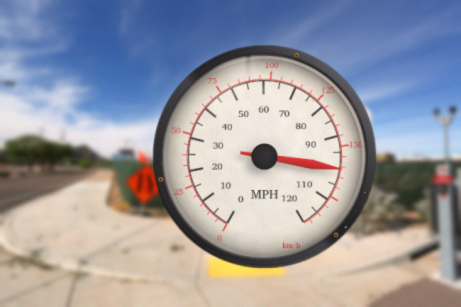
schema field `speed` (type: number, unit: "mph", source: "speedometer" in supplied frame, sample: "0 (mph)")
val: 100 (mph)
